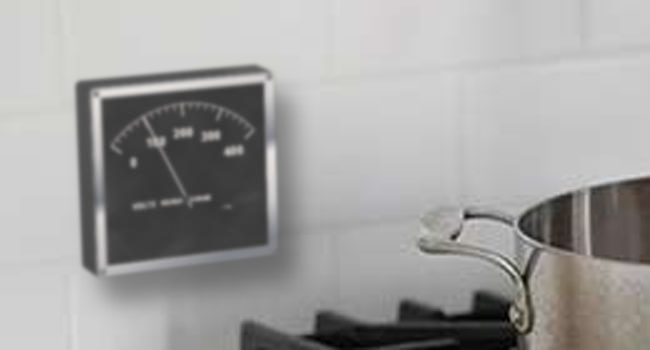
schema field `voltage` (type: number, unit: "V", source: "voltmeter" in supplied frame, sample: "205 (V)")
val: 100 (V)
